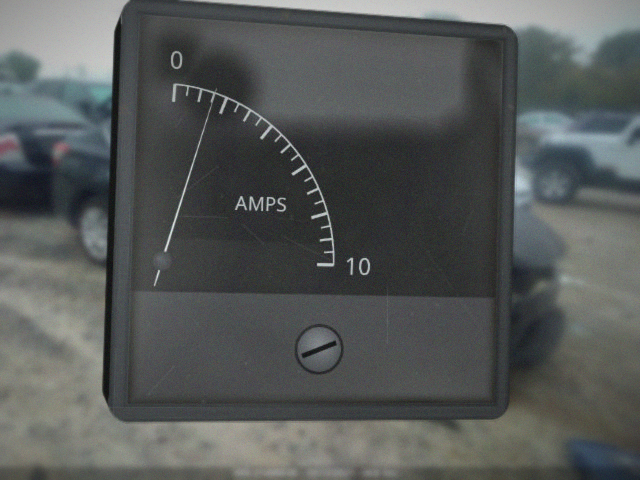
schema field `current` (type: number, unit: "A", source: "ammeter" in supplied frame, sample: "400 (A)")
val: 1.5 (A)
